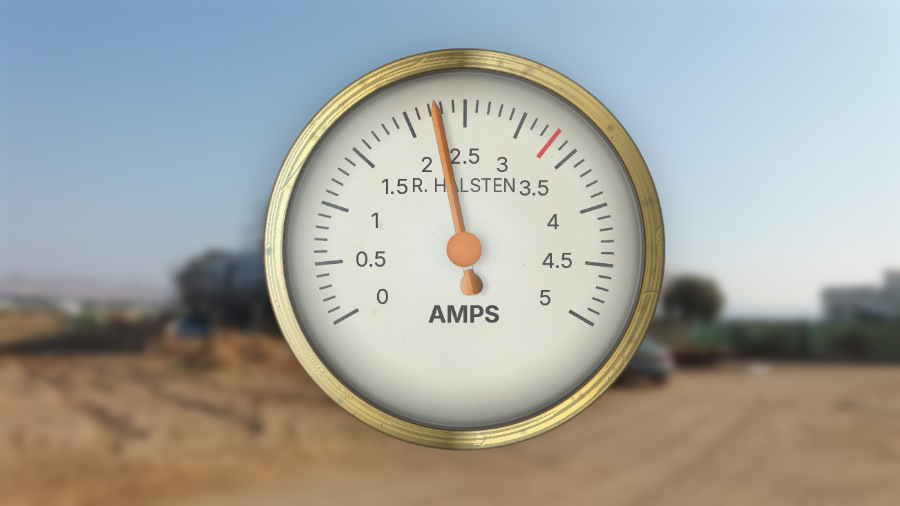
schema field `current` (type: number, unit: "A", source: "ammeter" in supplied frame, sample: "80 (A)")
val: 2.25 (A)
